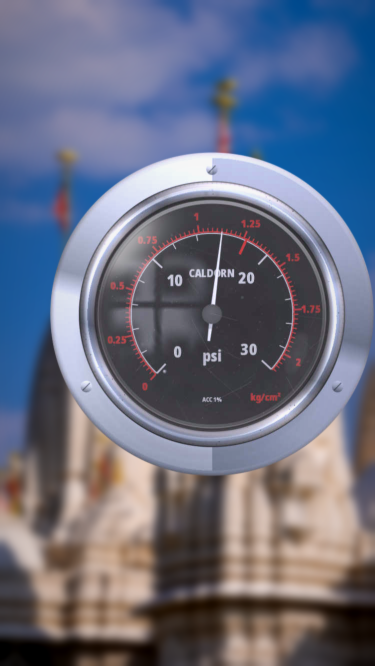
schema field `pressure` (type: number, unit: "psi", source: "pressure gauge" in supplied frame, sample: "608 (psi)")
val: 16 (psi)
